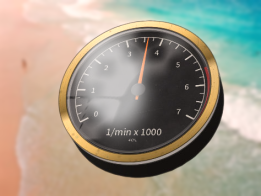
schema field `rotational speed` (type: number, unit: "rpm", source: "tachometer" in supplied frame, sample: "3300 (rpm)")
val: 3625 (rpm)
